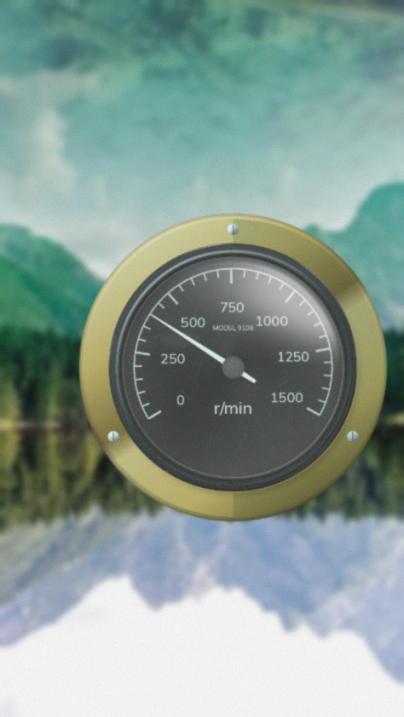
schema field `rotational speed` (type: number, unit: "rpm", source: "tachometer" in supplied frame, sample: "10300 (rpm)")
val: 400 (rpm)
